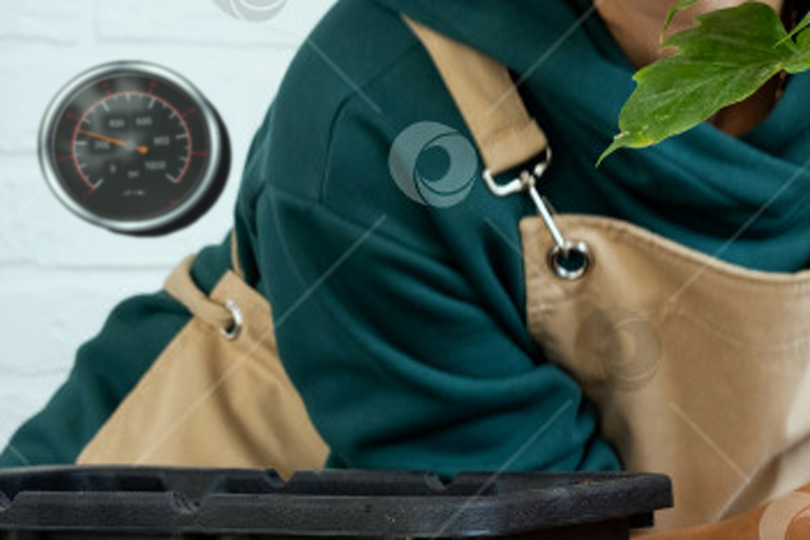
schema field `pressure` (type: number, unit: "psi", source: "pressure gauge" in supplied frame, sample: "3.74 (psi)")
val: 250 (psi)
